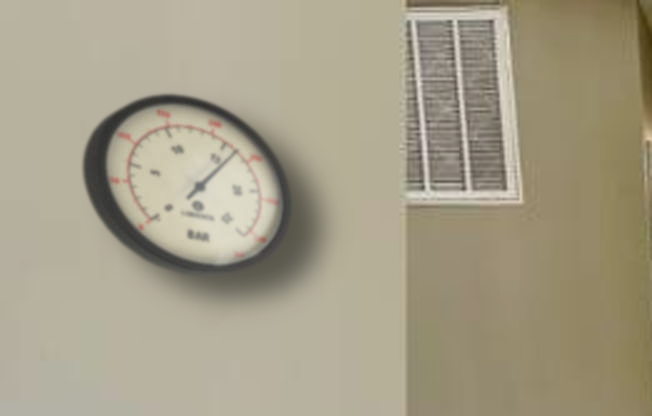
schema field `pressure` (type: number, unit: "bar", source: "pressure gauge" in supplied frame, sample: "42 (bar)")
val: 16 (bar)
